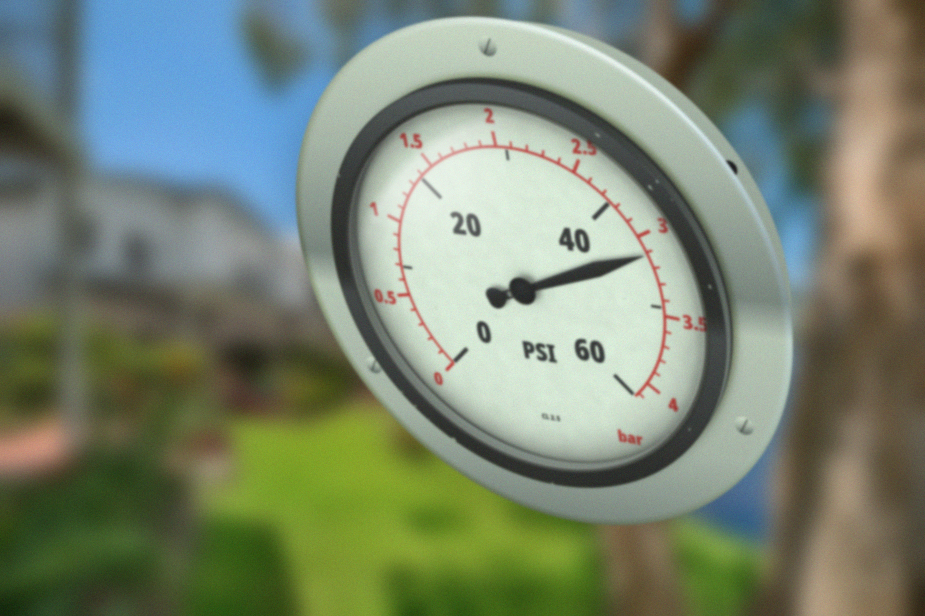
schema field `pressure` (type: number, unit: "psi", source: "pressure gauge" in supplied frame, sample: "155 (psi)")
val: 45 (psi)
